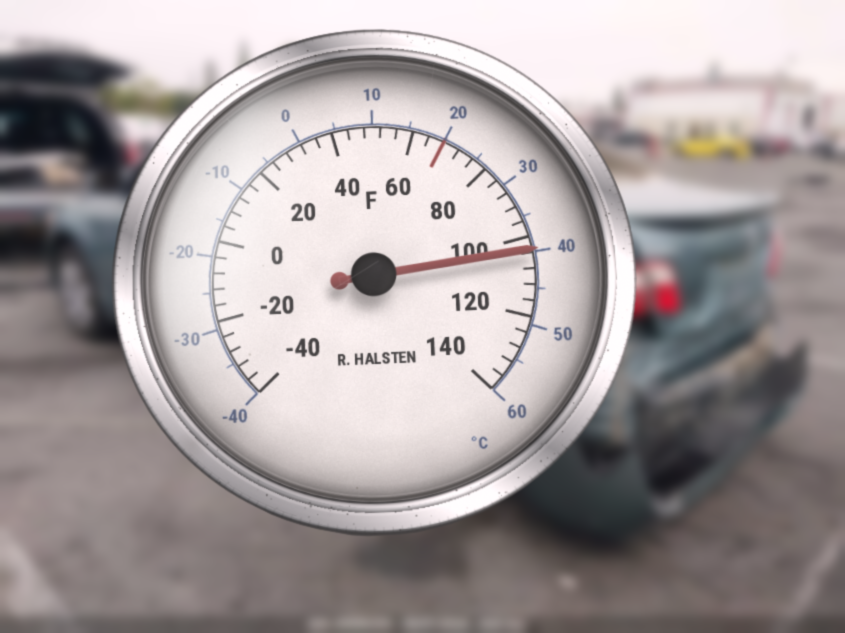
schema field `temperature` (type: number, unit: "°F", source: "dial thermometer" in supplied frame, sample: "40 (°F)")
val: 104 (°F)
